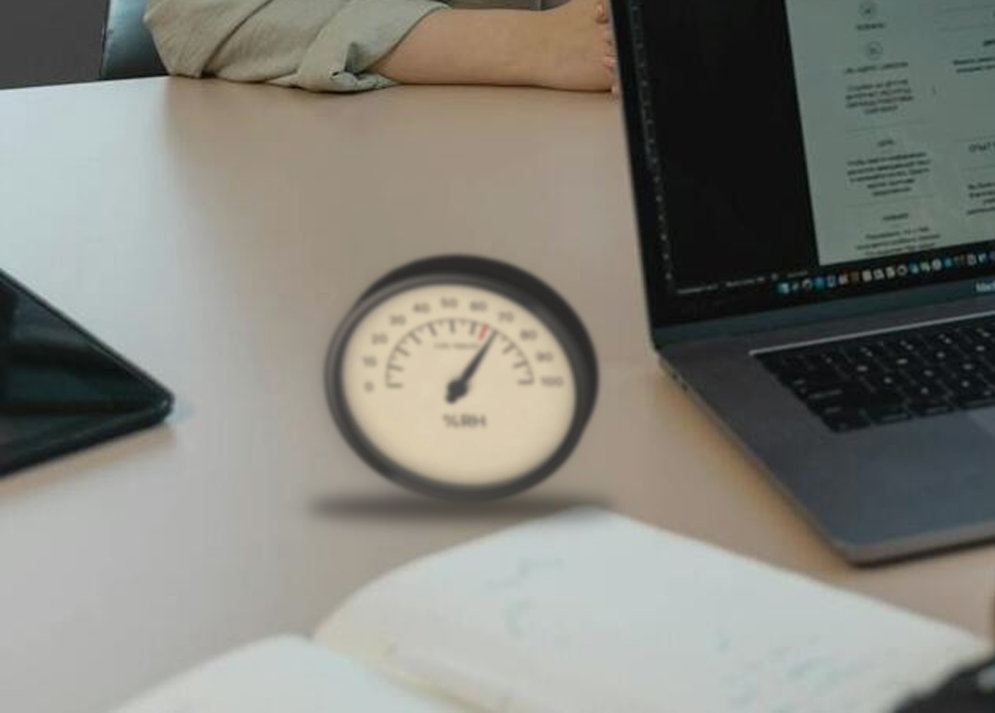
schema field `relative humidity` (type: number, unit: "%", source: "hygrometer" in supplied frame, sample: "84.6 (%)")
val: 70 (%)
